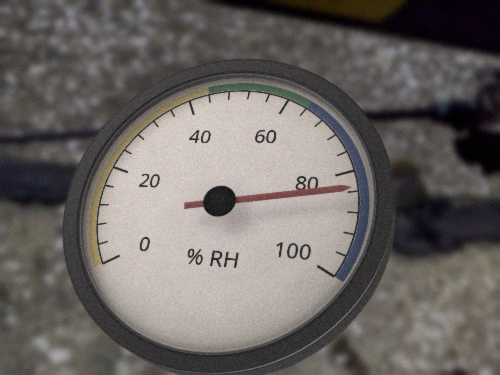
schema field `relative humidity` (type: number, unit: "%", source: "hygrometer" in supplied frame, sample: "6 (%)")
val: 84 (%)
